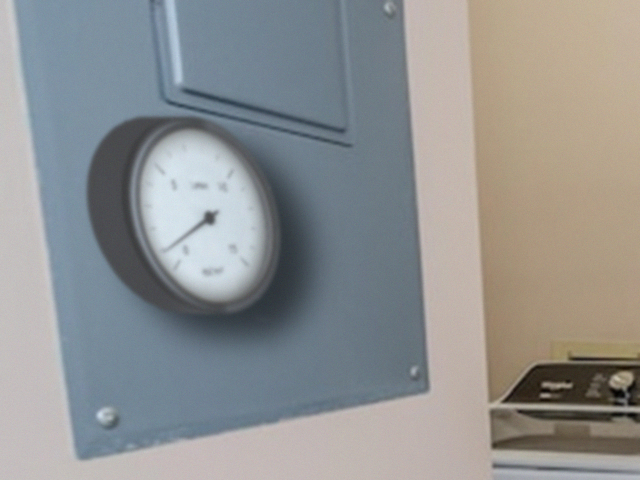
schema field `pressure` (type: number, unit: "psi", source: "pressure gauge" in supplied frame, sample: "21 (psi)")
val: 1 (psi)
